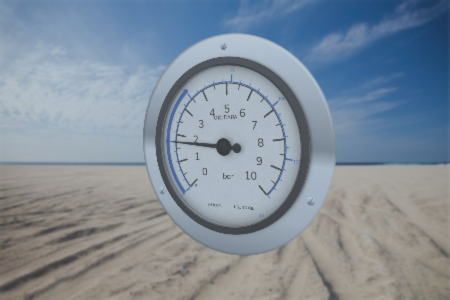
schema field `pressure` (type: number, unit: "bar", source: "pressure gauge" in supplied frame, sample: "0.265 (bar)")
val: 1.75 (bar)
